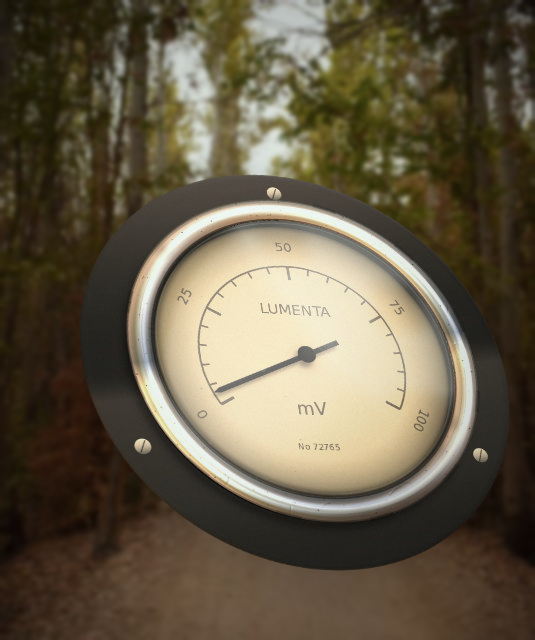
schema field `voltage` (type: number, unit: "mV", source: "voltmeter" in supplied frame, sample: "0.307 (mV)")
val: 2.5 (mV)
